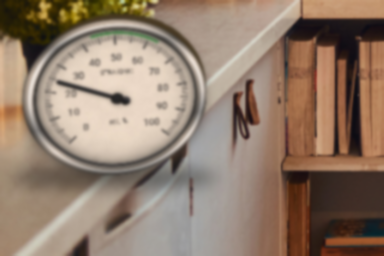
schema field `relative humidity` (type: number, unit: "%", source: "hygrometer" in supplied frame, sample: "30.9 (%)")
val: 25 (%)
